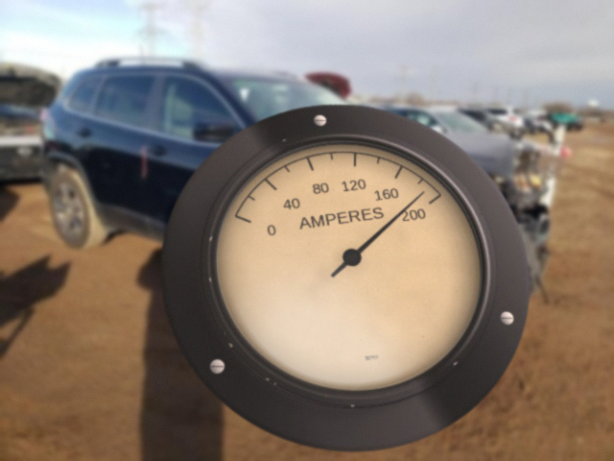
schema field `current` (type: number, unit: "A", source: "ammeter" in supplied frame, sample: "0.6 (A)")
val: 190 (A)
